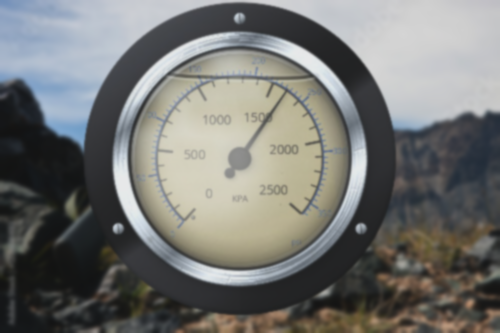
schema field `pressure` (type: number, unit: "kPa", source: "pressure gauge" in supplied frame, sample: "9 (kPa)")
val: 1600 (kPa)
